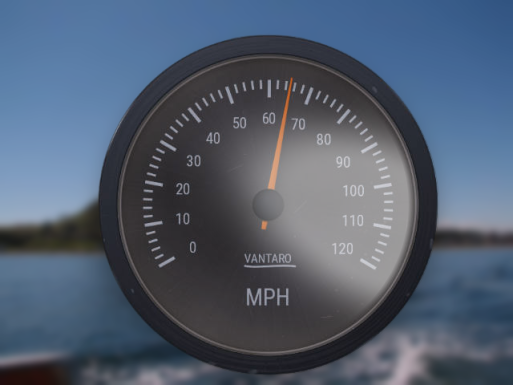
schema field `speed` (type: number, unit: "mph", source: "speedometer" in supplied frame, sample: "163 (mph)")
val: 65 (mph)
